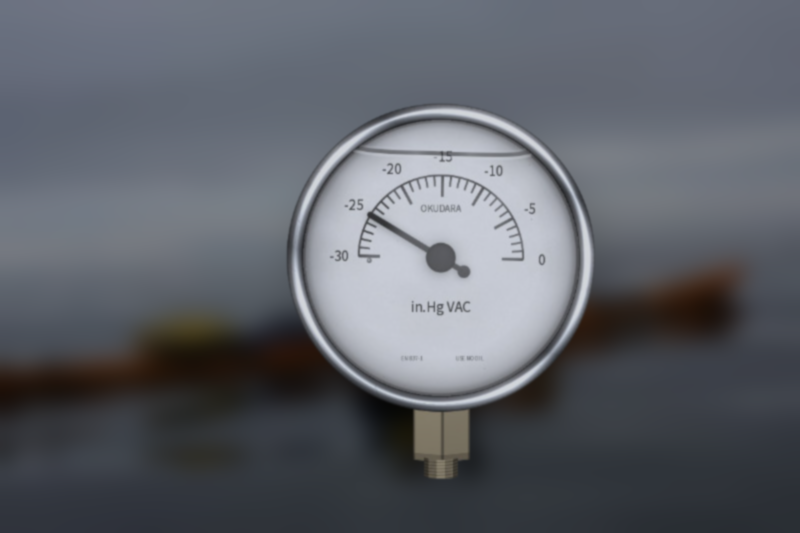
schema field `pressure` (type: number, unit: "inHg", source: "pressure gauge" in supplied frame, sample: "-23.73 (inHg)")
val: -25 (inHg)
